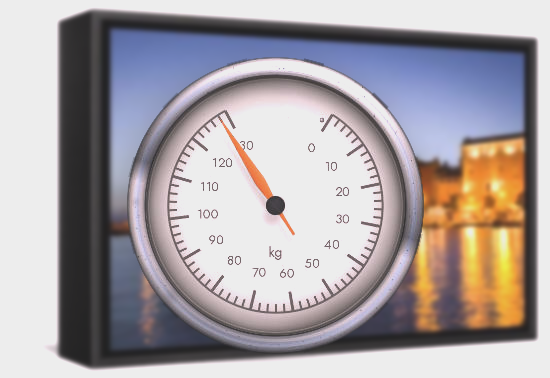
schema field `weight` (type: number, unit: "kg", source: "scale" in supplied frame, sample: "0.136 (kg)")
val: 128 (kg)
